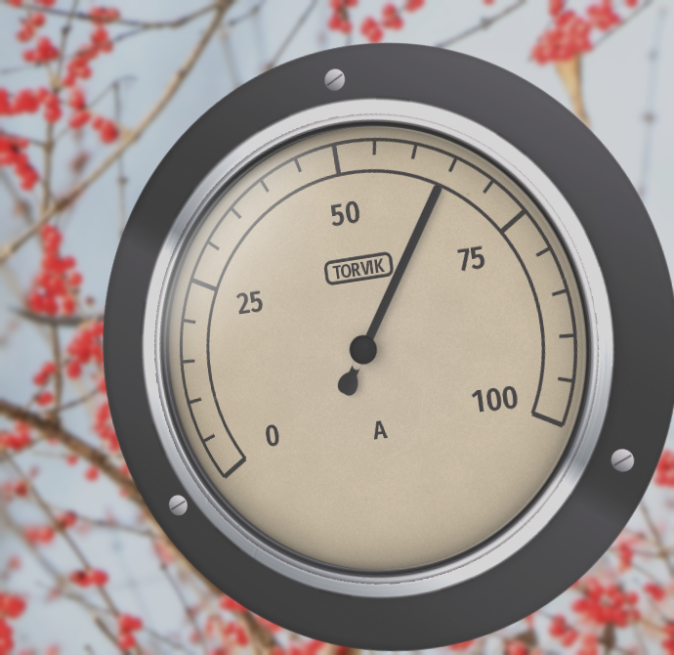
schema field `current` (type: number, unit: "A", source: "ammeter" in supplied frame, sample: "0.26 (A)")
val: 65 (A)
